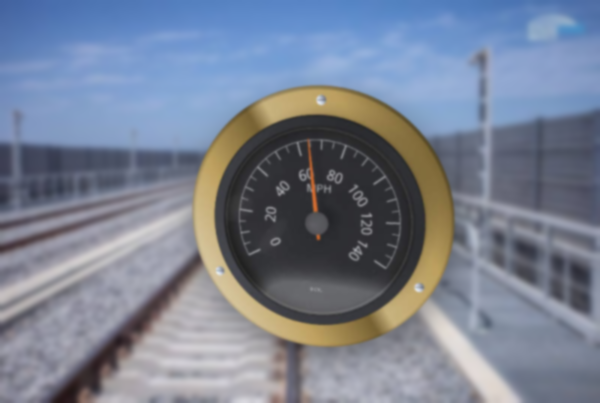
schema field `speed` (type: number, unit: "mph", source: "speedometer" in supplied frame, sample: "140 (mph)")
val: 65 (mph)
